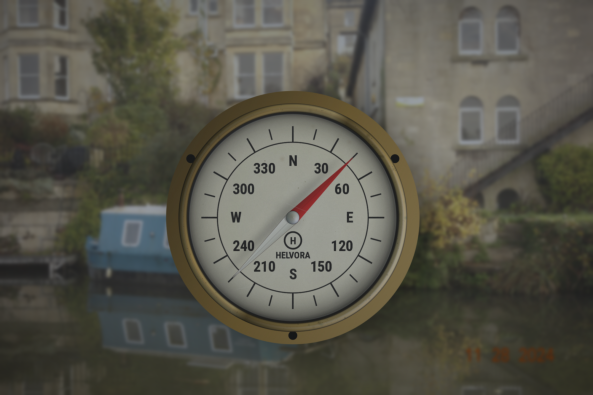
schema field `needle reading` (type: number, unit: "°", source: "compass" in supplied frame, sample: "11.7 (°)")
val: 45 (°)
